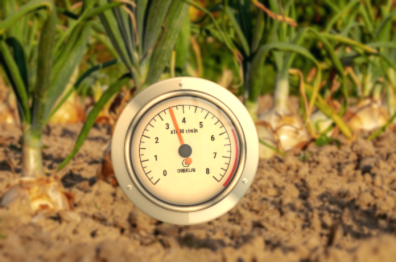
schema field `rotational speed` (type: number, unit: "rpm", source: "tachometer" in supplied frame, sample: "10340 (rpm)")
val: 3500 (rpm)
